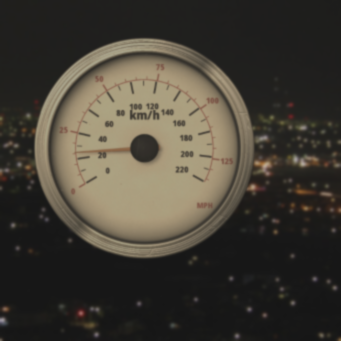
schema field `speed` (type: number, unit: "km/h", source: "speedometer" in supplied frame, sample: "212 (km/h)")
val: 25 (km/h)
